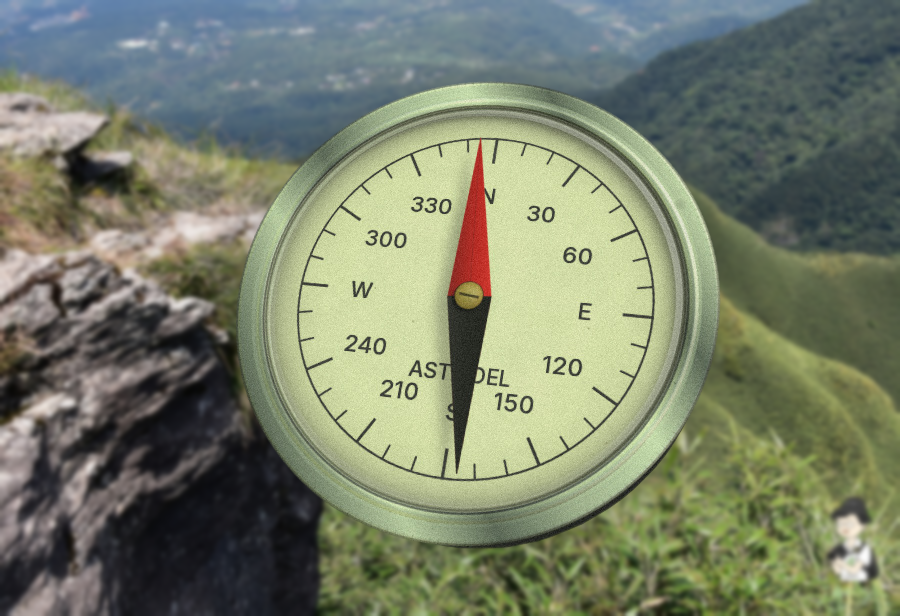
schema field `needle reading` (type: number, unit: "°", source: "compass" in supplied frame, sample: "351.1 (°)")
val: 355 (°)
